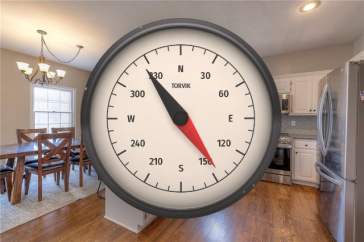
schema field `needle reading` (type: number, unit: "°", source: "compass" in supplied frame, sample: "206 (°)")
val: 145 (°)
